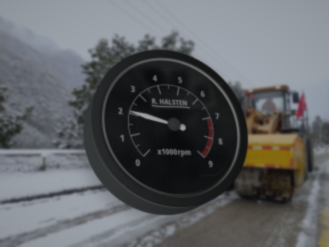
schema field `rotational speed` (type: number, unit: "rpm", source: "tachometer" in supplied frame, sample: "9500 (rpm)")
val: 2000 (rpm)
